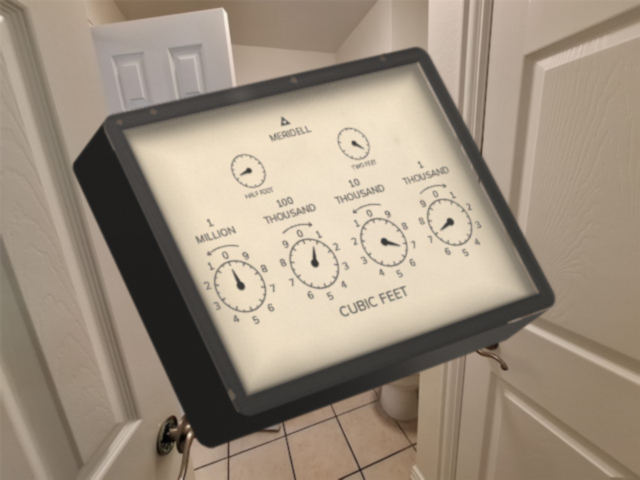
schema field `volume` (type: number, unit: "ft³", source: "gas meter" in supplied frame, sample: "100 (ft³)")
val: 6700 (ft³)
